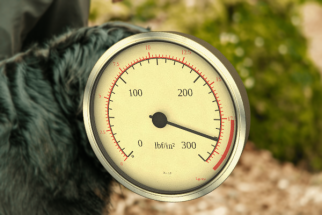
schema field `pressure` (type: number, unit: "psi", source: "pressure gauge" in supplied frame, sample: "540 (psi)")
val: 270 (psi)
